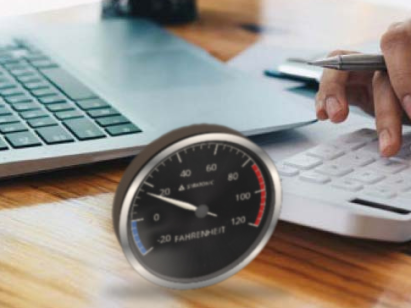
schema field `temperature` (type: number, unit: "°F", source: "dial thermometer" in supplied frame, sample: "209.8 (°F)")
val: 16 (°F)
